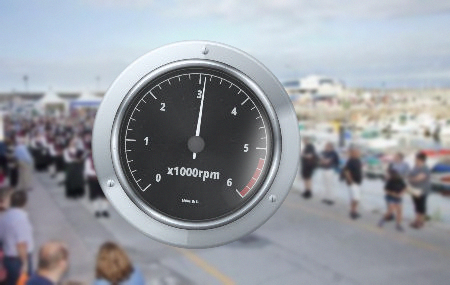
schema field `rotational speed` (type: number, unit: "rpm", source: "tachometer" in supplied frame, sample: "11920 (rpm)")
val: 3100 (rpm)
